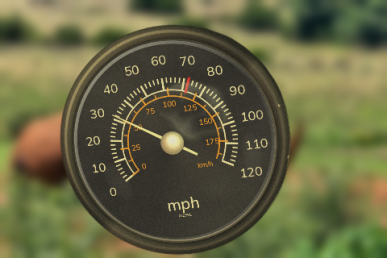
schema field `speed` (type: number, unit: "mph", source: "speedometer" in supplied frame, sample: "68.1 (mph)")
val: 32 (mph)
